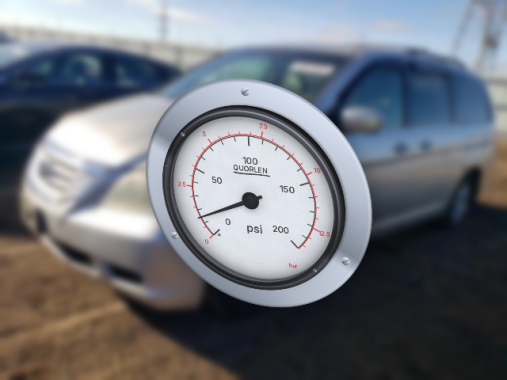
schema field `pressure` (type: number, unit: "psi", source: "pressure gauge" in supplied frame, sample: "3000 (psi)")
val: 15 (psi)
